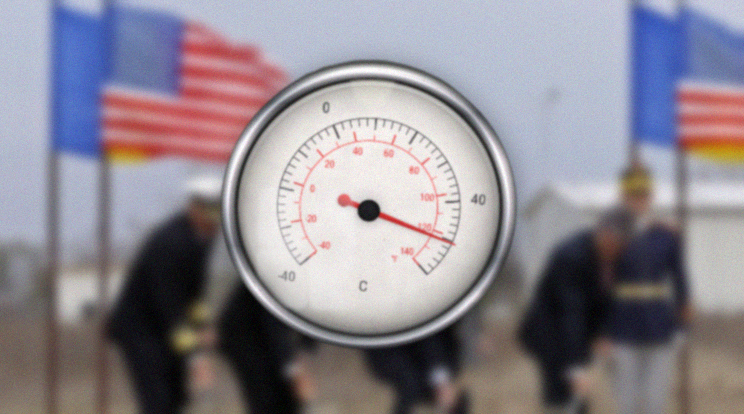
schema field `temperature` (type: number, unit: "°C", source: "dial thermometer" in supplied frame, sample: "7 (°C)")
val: 50 (°C)
